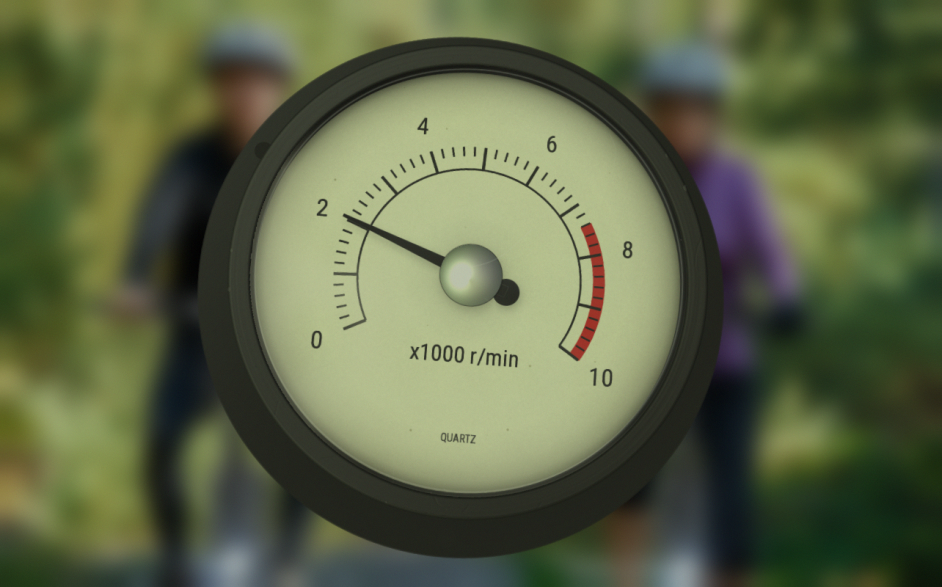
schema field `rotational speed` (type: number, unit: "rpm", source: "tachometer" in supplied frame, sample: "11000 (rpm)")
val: 2000 (rpm)
